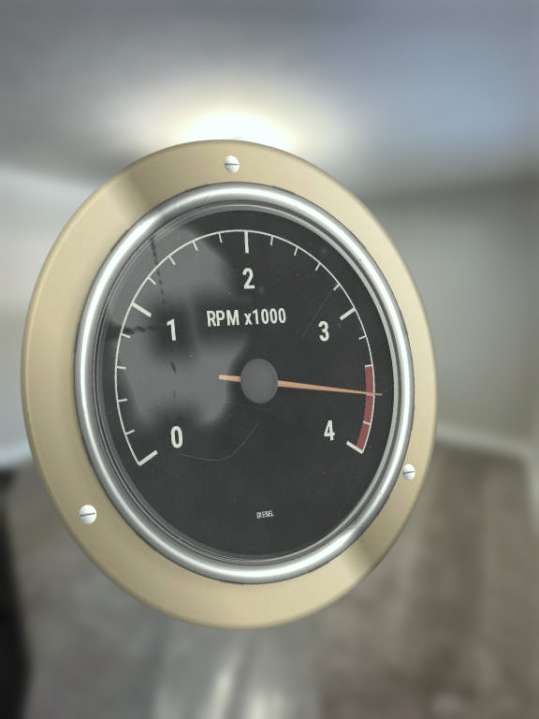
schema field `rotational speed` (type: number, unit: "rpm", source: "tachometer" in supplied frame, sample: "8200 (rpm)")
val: 3600 (rpm)
